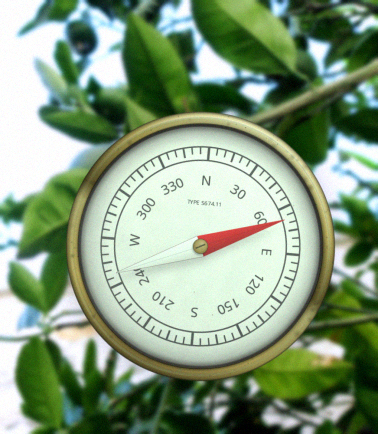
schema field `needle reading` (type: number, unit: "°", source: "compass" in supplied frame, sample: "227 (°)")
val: 67.5 (°)
